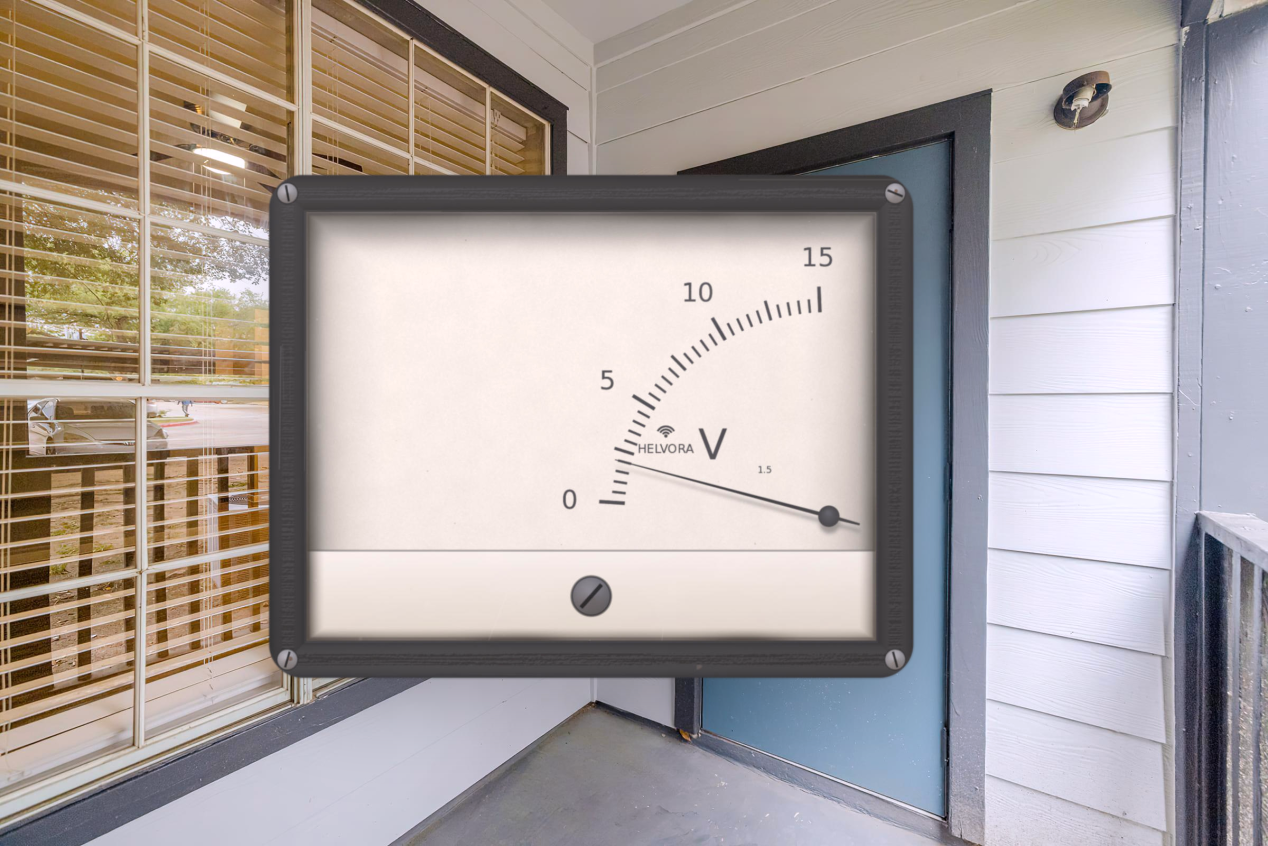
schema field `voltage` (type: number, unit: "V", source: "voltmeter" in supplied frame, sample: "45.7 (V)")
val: 2 (V)
